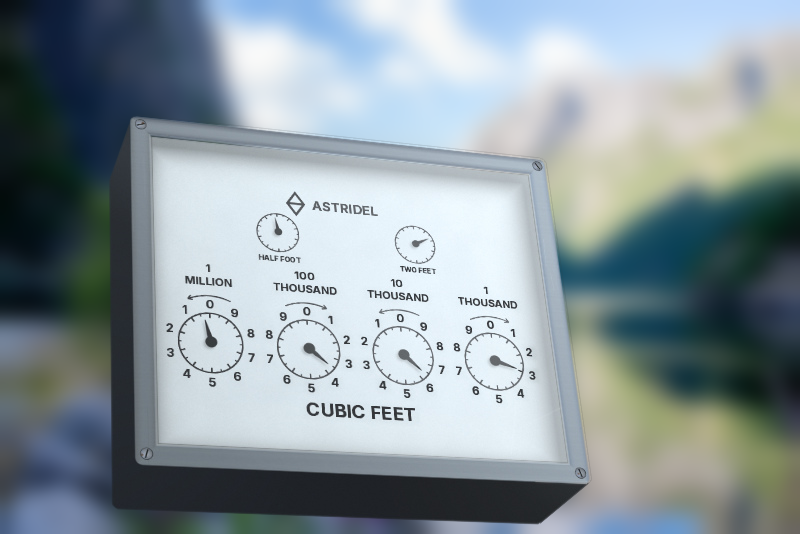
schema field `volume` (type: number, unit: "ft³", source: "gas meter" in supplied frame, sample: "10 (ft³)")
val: 36300 (ft³)
